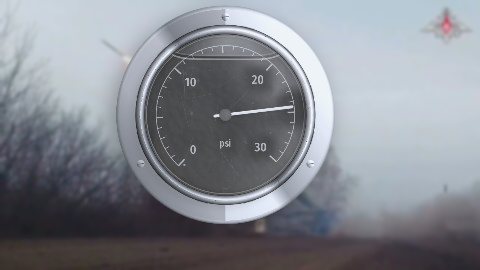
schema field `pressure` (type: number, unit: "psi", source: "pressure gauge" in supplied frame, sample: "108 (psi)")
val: 24.5 (psi)
